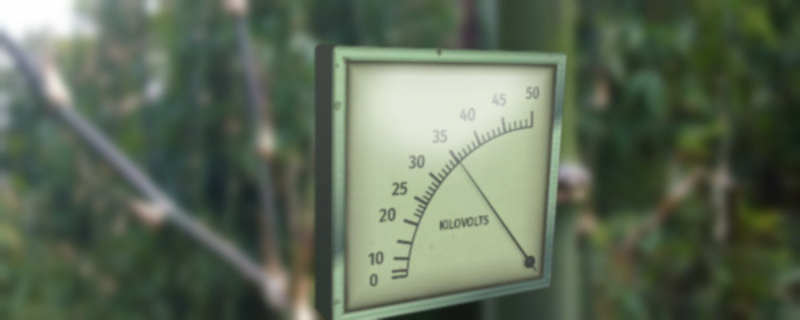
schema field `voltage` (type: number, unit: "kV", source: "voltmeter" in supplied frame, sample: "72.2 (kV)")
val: 35 (kV)
